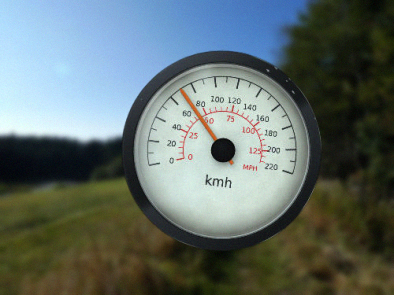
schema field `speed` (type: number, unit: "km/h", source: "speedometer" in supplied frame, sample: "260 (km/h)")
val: 70 (km/h)
